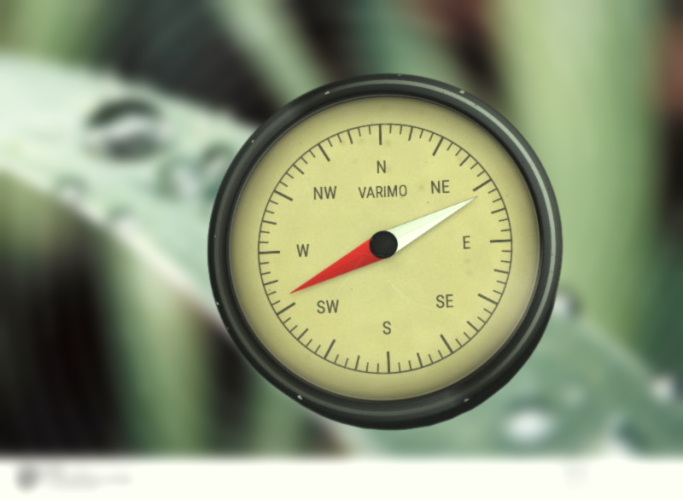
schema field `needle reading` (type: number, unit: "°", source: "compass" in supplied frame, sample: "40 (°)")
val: 245 (°)
